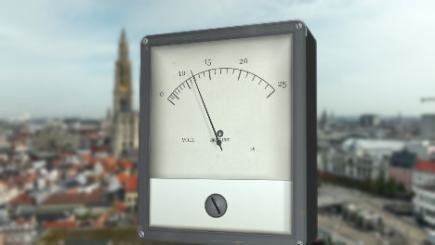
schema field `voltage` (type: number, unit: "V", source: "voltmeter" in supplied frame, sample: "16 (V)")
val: 12 (V)
